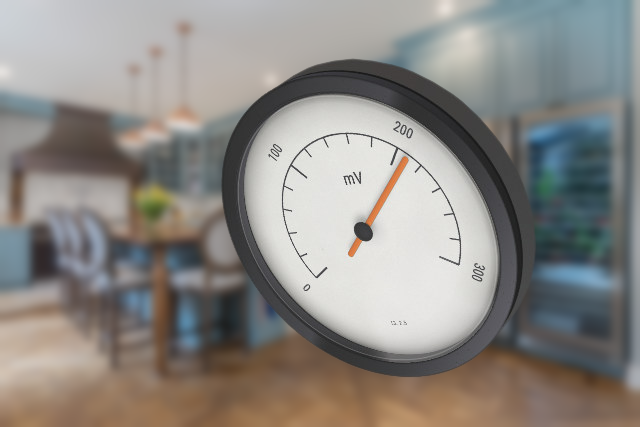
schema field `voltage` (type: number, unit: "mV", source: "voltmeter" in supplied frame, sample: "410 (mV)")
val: 210 (mV)
